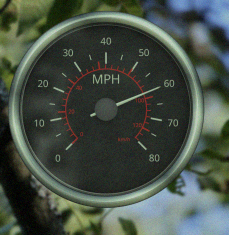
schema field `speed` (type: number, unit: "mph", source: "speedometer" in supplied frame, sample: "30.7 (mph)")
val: 60 (mph)
